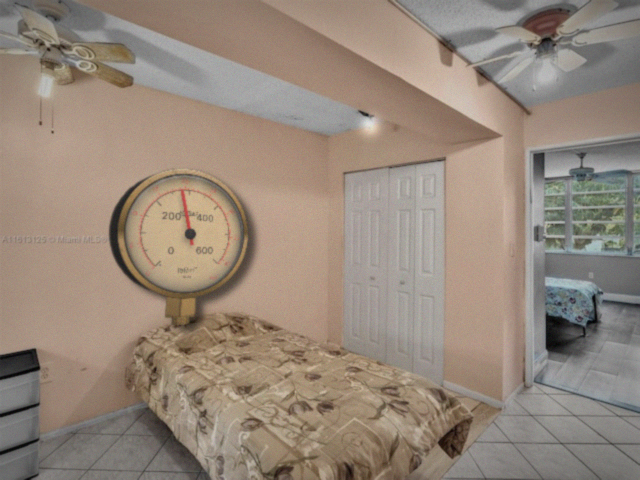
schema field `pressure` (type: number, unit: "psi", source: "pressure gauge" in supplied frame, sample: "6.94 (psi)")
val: 275 (psi)
